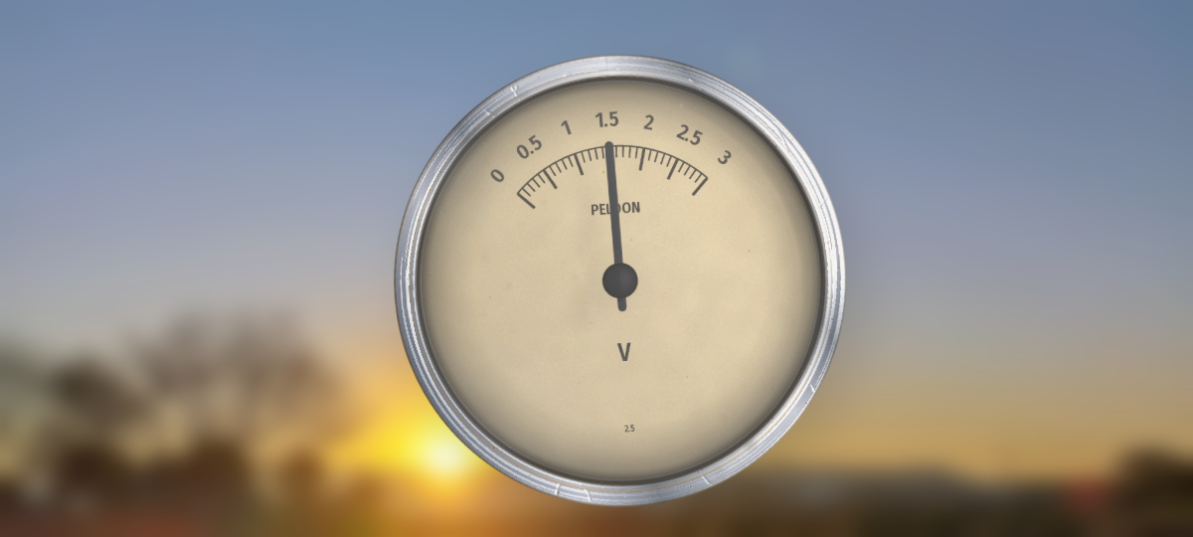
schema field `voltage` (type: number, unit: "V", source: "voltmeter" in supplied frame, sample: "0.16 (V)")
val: 1.5 (V)
